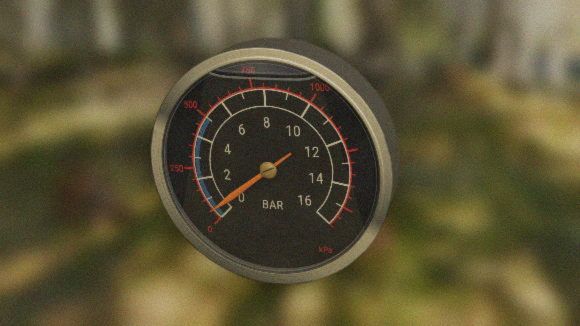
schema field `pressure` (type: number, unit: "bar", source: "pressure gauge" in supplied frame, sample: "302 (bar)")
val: 0.5 (bar)
